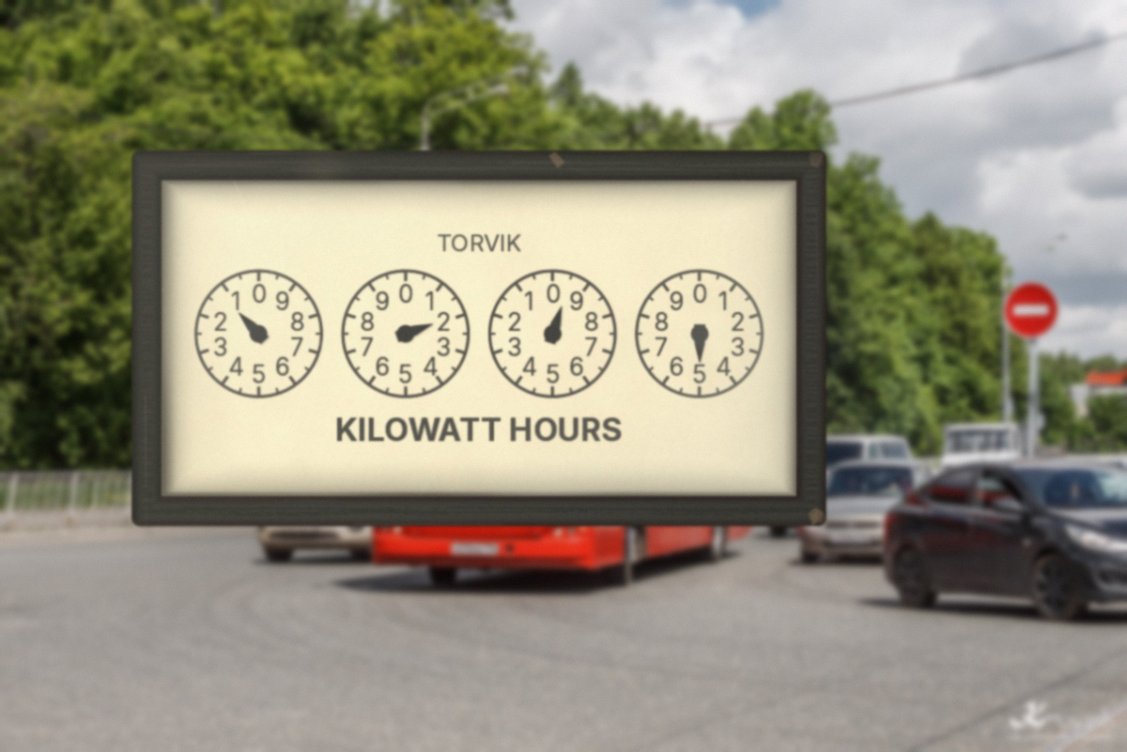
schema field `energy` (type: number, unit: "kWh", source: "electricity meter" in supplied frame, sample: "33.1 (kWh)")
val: 1195 (kWh)
